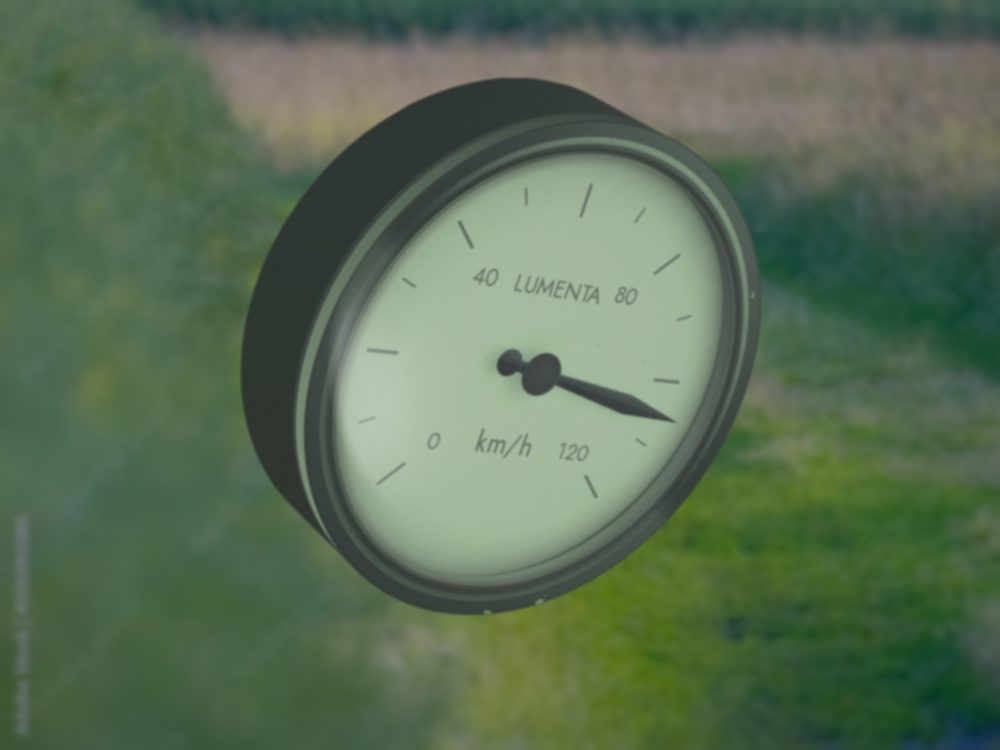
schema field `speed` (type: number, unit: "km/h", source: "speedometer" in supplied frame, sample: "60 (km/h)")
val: 105 (km/h)
